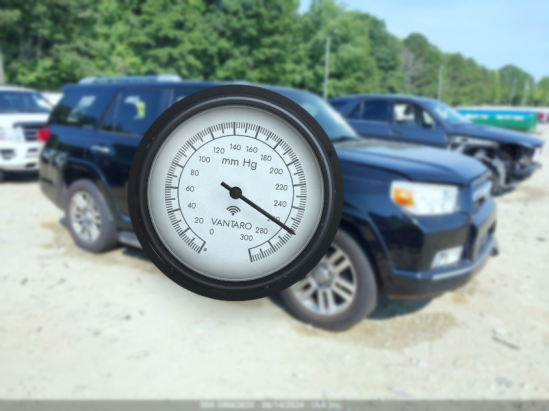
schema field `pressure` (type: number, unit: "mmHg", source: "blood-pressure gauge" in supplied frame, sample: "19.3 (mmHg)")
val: 260 (mmHg)
